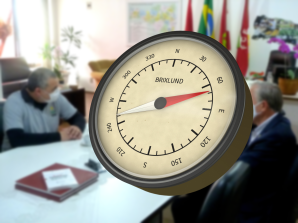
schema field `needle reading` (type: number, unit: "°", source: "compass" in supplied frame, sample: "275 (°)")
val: 70 (°)
